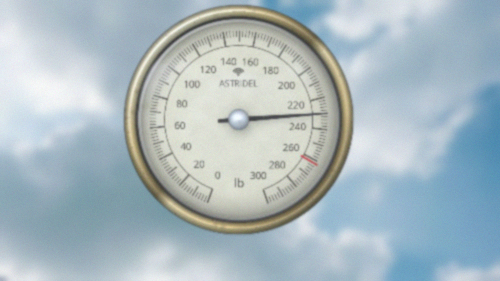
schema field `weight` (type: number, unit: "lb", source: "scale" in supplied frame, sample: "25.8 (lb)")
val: 230 (lb)
